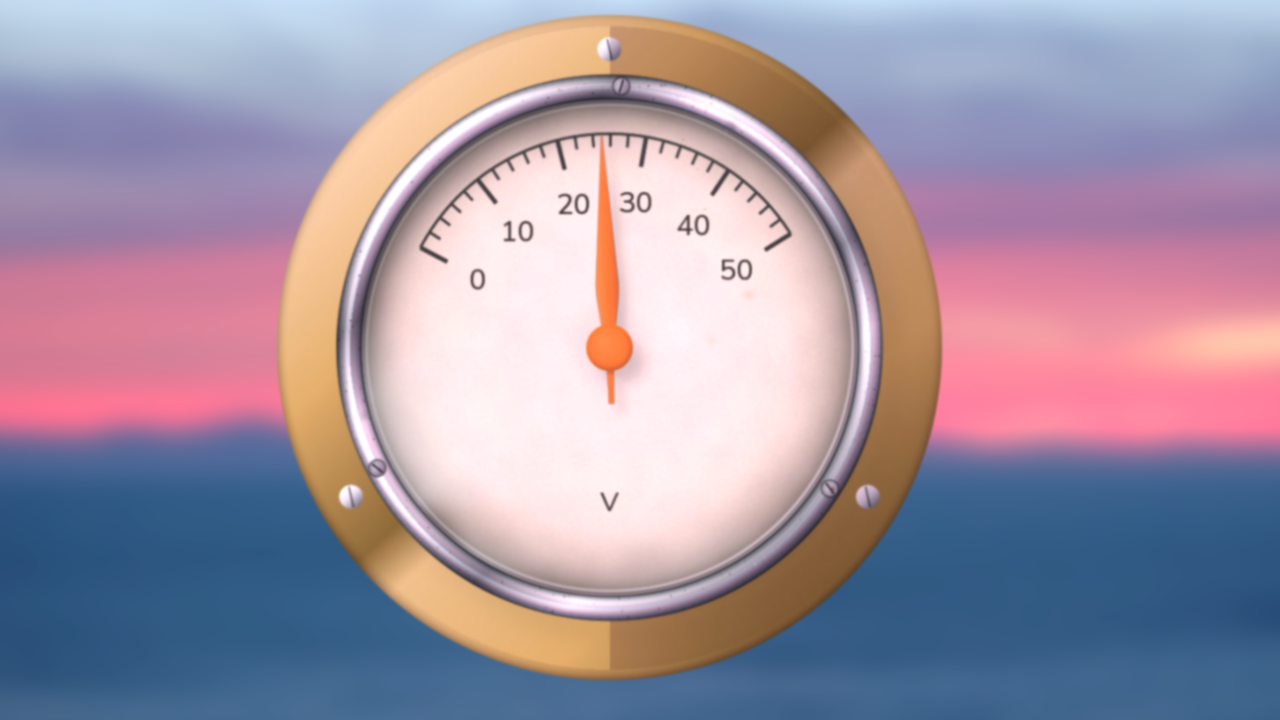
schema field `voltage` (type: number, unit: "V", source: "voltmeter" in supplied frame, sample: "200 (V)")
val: 25 (V)
